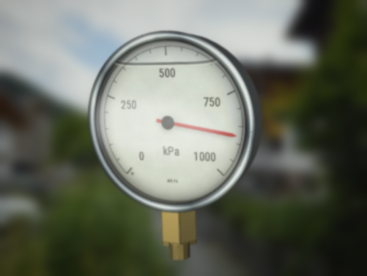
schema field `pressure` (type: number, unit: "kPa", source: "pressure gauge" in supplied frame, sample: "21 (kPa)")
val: 875 (kPa)
